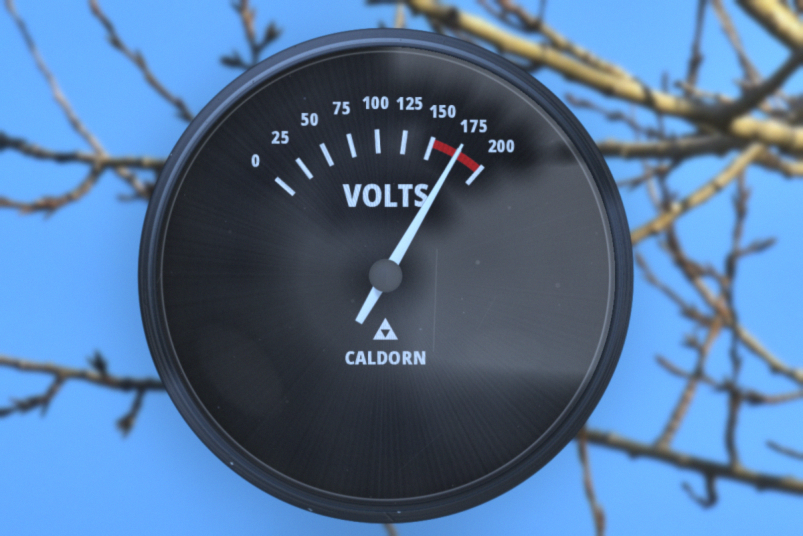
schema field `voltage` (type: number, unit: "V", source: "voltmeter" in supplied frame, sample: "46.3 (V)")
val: 175 (V)
